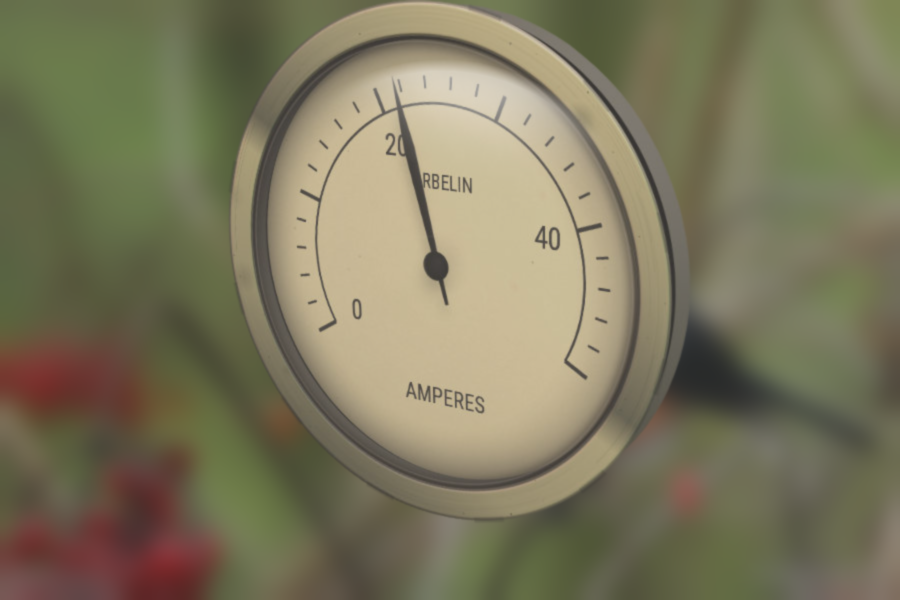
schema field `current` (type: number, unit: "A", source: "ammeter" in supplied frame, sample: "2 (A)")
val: 22 (A)
